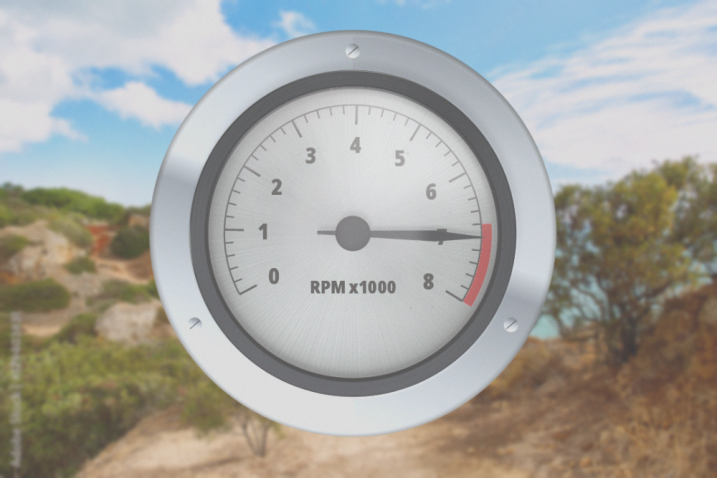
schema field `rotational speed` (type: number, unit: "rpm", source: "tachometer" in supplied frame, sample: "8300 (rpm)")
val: 7000 (rpm)
